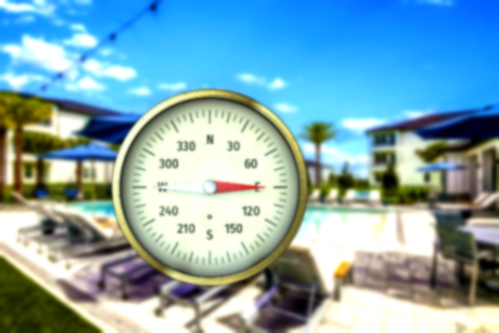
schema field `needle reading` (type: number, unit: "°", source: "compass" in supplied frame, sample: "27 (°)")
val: 90 (°)
